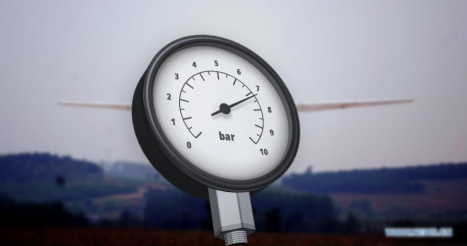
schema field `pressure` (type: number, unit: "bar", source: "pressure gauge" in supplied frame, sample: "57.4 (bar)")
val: 7.25 (bar)
